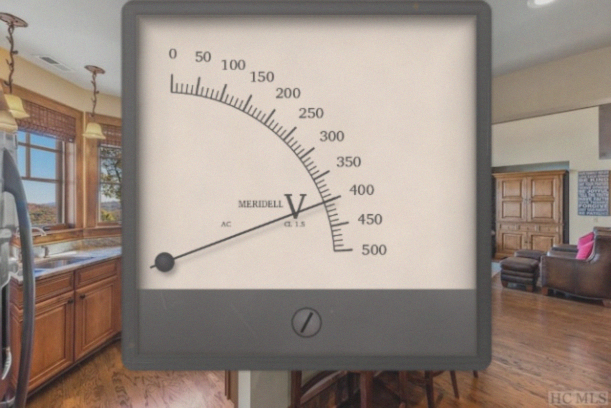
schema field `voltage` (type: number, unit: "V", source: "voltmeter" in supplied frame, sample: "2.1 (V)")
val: 400 (V)
